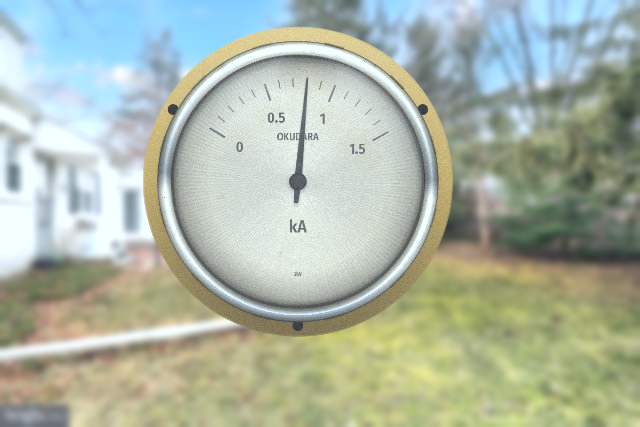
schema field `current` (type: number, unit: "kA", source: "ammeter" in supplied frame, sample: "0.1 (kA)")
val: 0.8 (kA)
